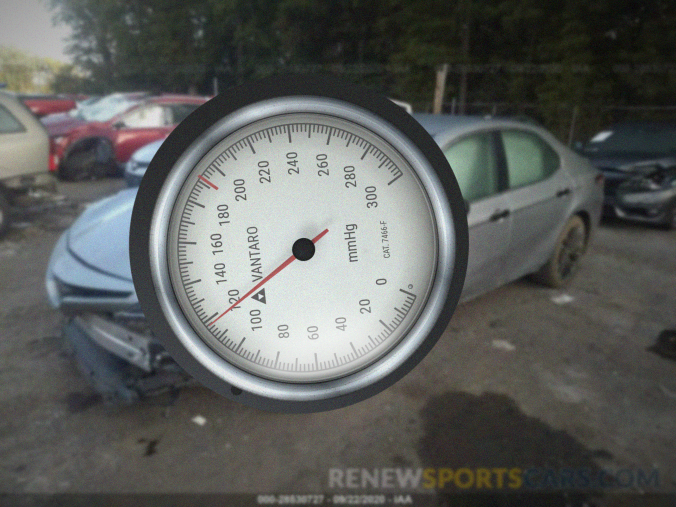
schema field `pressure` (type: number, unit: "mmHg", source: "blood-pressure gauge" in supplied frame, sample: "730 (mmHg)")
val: 118 (mmHg)
